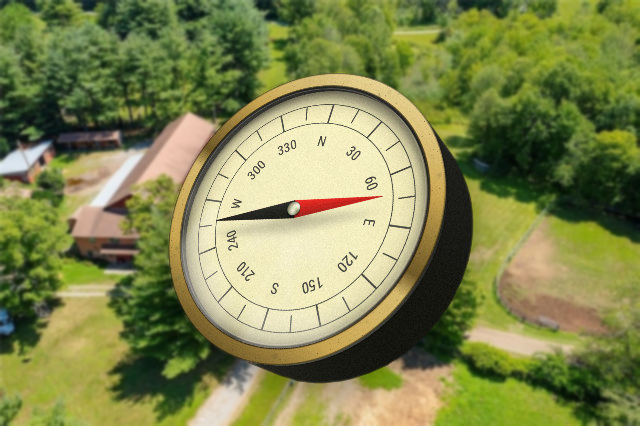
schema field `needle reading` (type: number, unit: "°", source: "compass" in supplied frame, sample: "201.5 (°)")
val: 75 (°)
